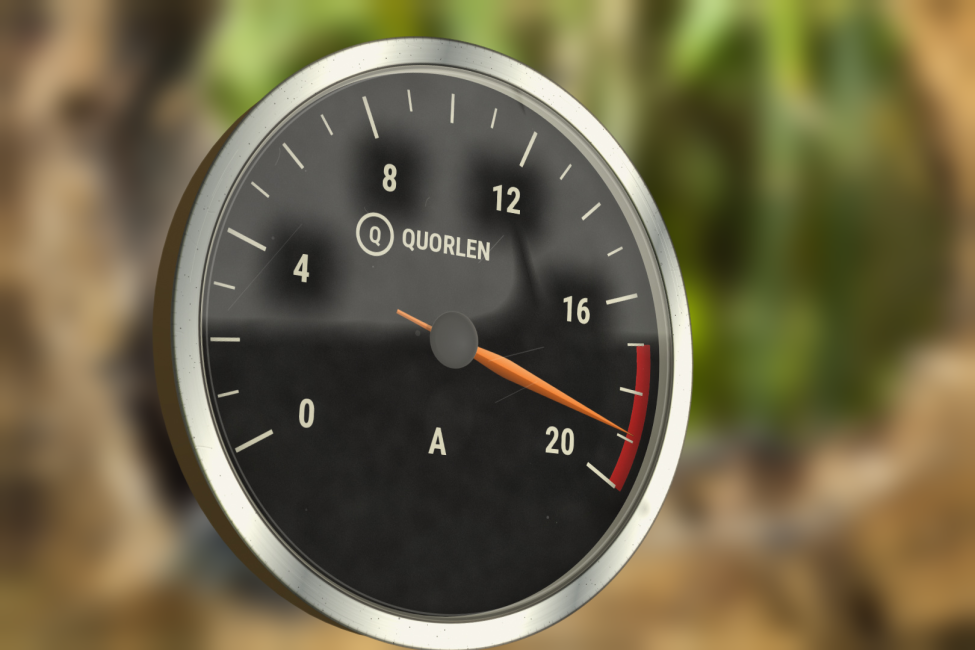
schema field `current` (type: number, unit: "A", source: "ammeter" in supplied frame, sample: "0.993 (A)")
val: 19 (A)
